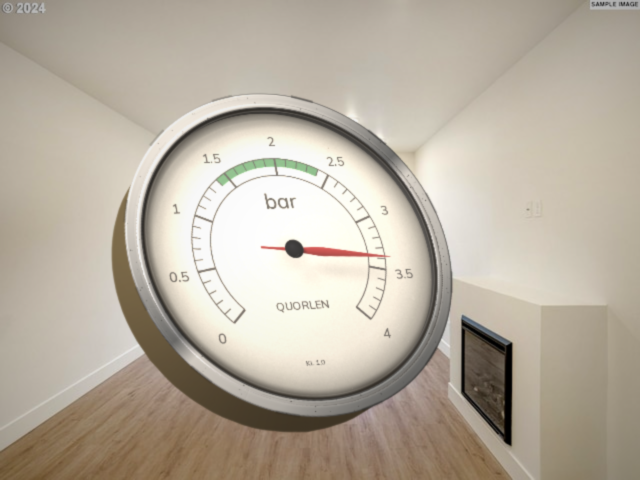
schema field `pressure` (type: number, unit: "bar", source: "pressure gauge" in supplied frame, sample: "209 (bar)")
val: 3.4 (bar)
